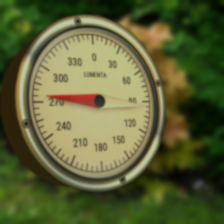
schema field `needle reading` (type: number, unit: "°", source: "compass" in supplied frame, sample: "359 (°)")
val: 275 (°)
